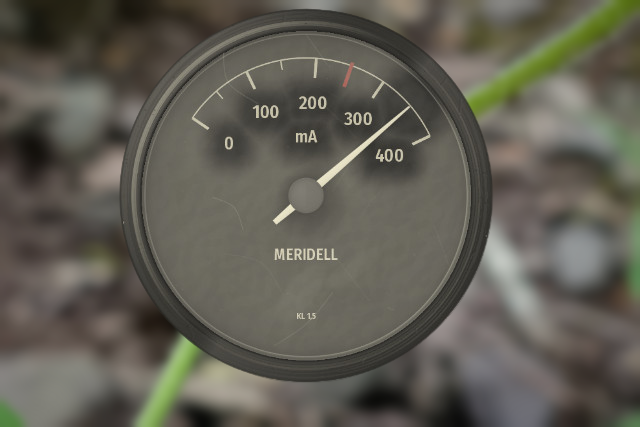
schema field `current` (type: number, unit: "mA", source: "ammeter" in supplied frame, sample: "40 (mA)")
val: 350 (mA)
